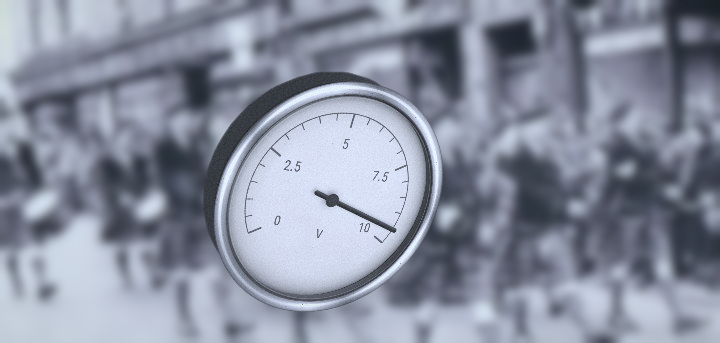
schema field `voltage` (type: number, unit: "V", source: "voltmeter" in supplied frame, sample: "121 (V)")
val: 9.5 (V)
